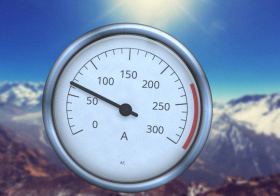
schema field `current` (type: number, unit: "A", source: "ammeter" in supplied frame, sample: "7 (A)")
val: 65 (A)
